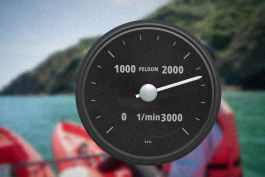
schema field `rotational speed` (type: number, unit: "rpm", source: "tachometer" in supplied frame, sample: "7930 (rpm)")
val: 2300 (rpm)
